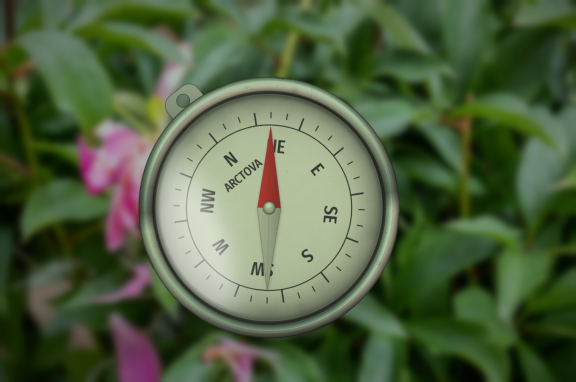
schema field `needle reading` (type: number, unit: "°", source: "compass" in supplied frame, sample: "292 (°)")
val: 40 (°)
